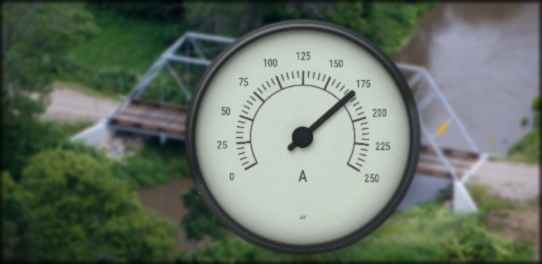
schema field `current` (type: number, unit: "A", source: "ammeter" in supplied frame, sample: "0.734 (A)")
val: 175 (A)
